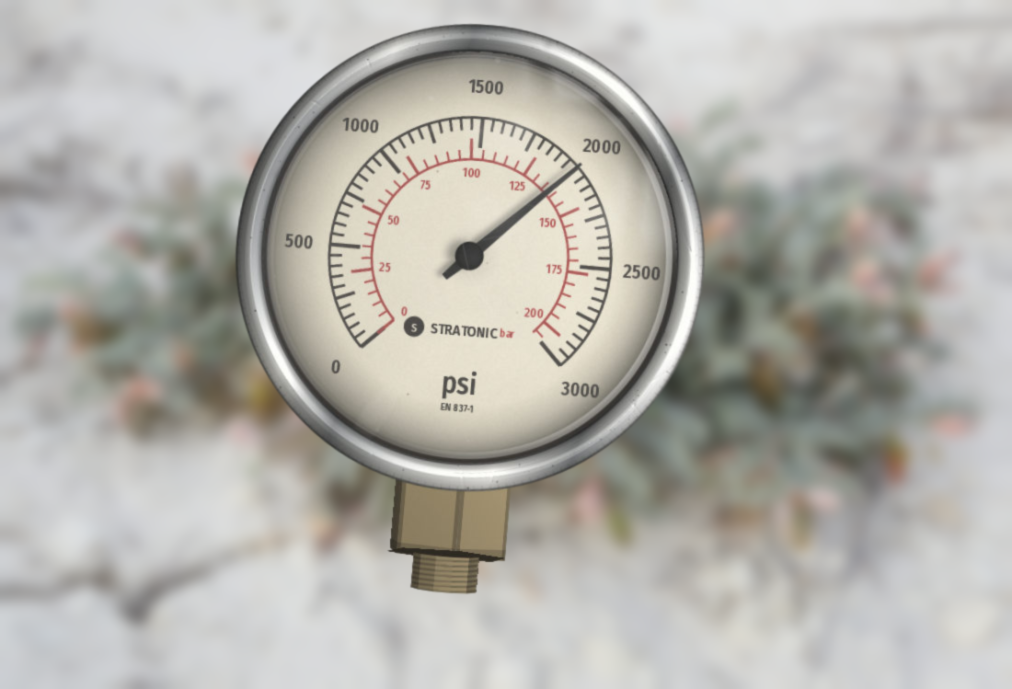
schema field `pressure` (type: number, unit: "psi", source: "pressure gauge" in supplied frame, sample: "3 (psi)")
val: 2000 (psi)
